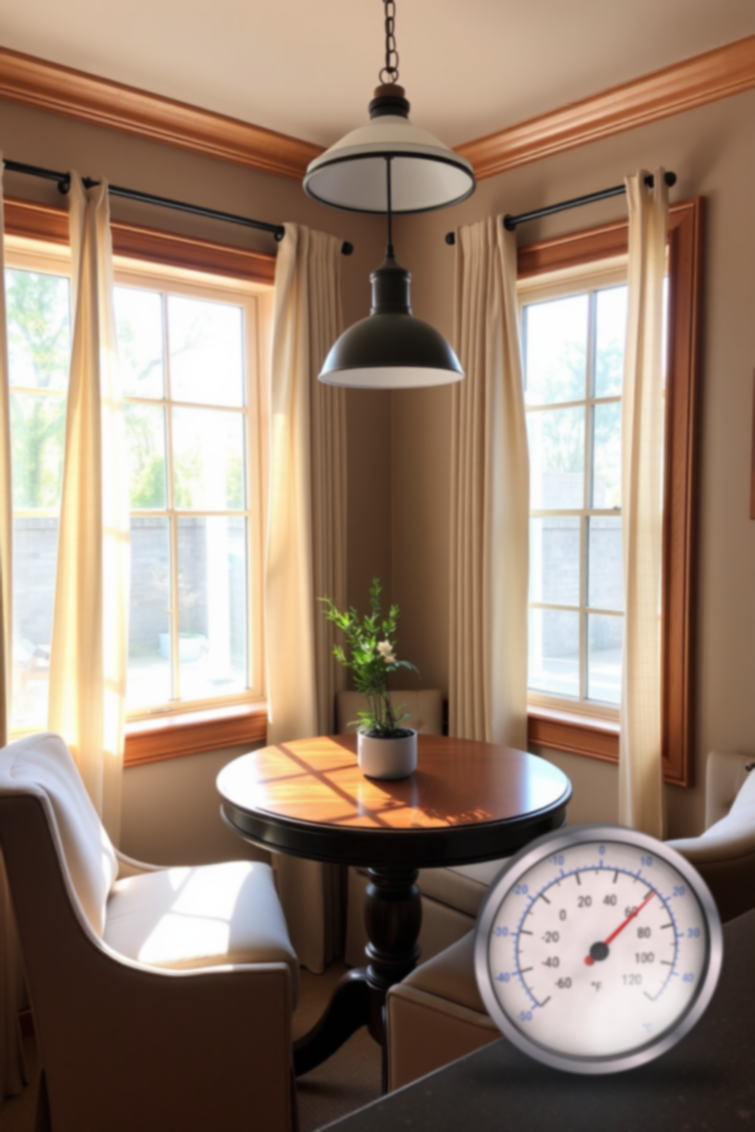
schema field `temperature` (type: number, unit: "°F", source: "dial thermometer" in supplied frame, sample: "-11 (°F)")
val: 60 (°F)
